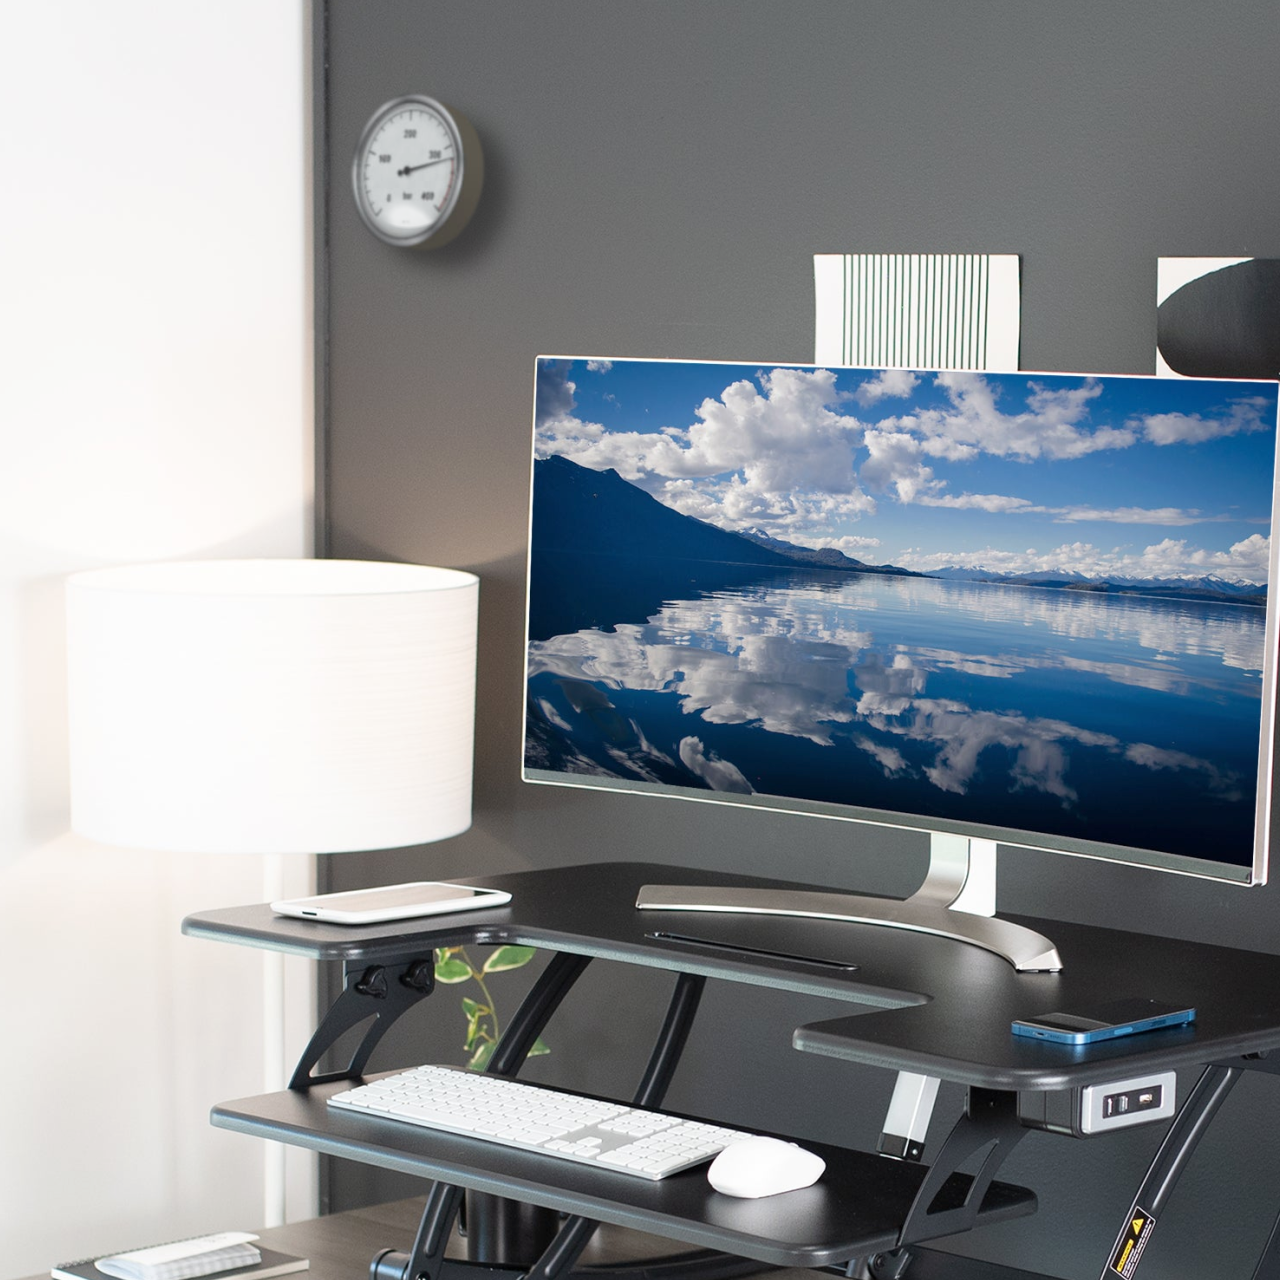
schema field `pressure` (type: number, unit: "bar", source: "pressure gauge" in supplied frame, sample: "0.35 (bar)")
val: 320 (bar)
